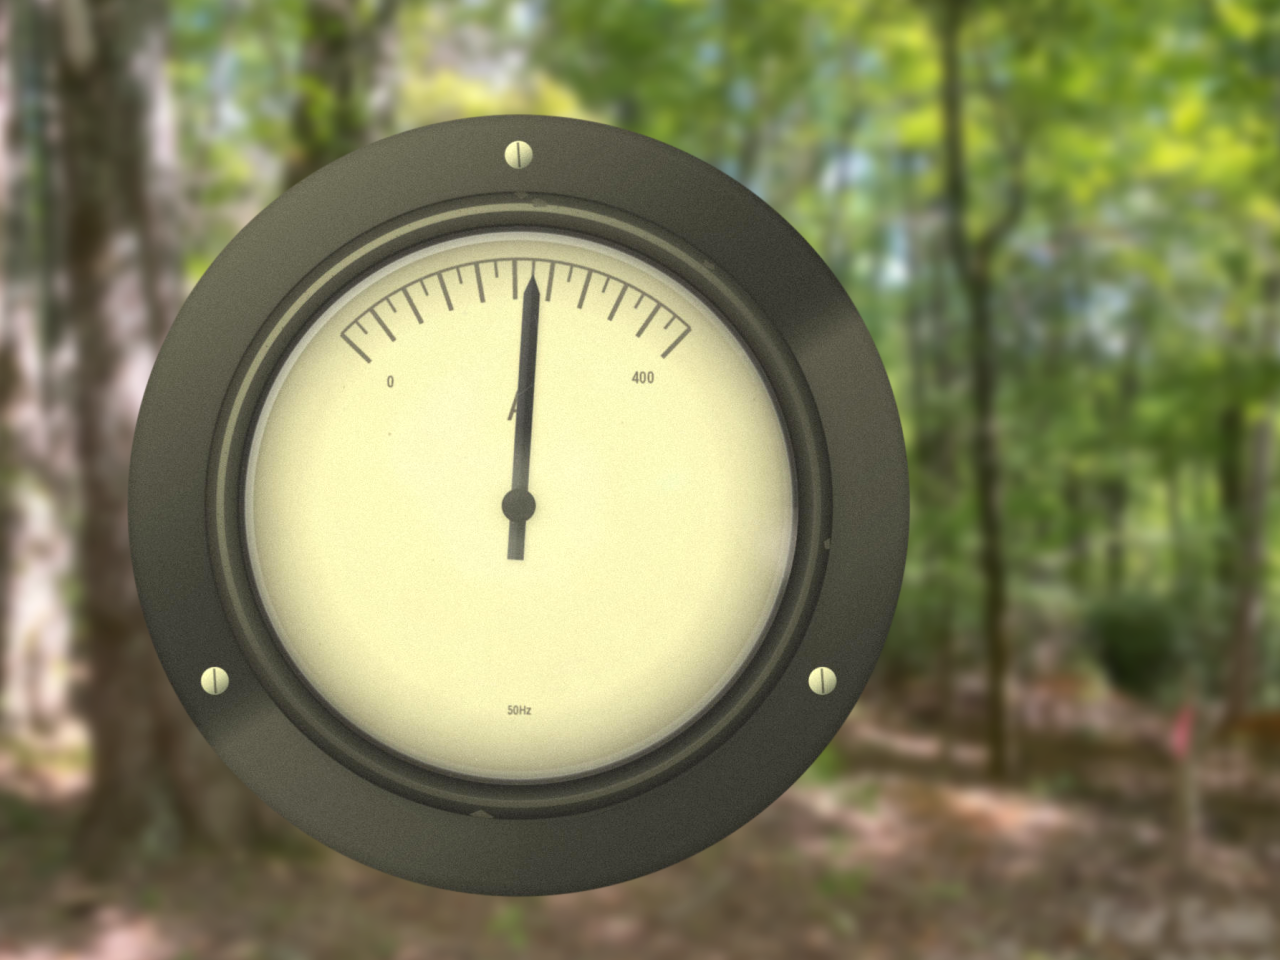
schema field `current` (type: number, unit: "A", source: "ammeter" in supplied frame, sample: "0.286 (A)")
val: 220 (A)
